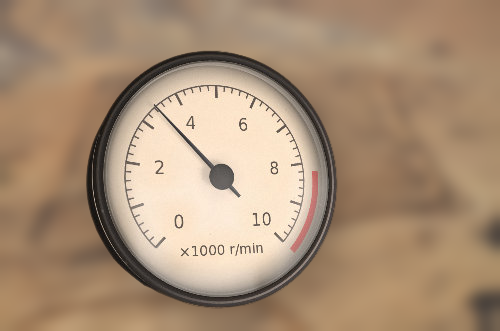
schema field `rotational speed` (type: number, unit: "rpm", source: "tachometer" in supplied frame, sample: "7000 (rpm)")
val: 3400 (rpm)
